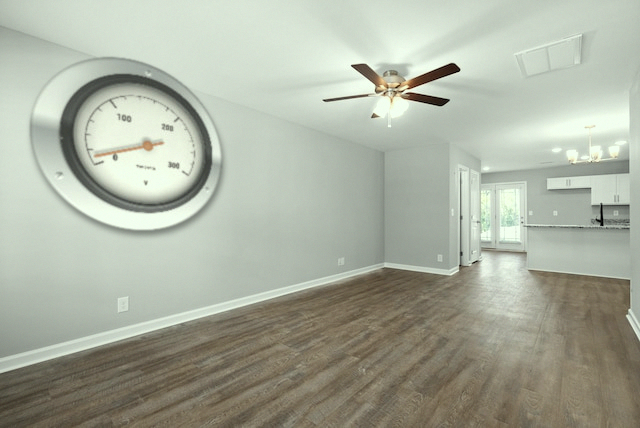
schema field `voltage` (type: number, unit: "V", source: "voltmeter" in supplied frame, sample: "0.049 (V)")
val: 10 (V)
